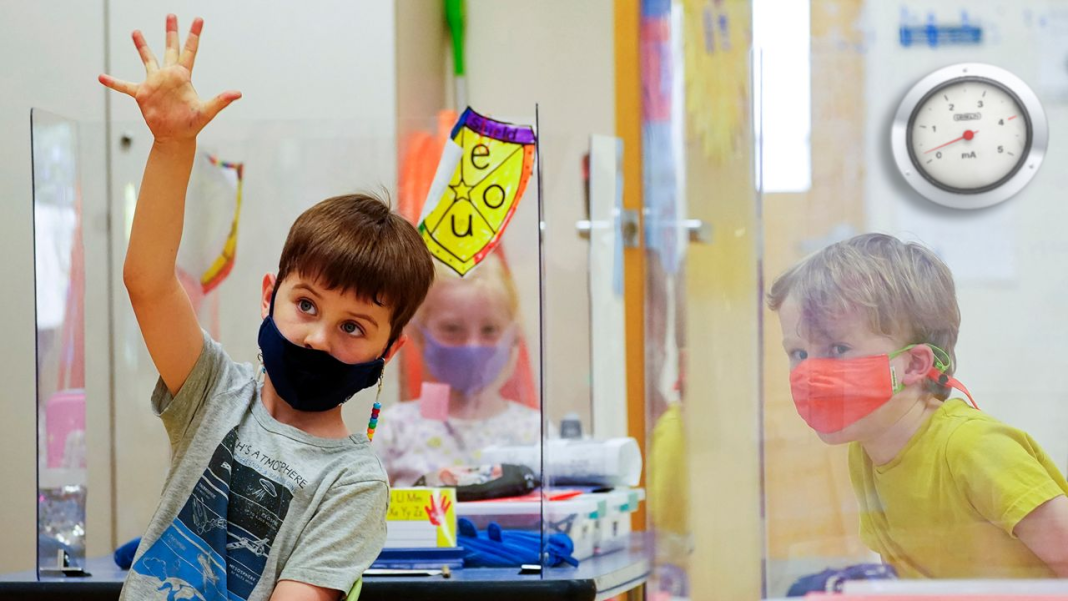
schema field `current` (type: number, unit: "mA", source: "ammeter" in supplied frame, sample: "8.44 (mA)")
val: 0.25 (mA)
